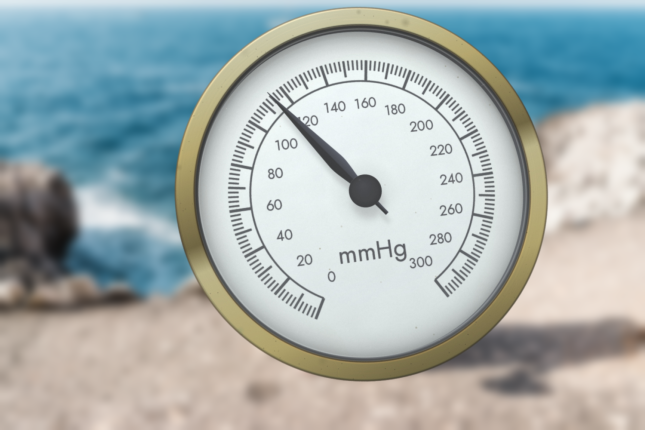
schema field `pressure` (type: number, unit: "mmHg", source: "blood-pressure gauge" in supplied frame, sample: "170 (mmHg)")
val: 114 (mmHg)
